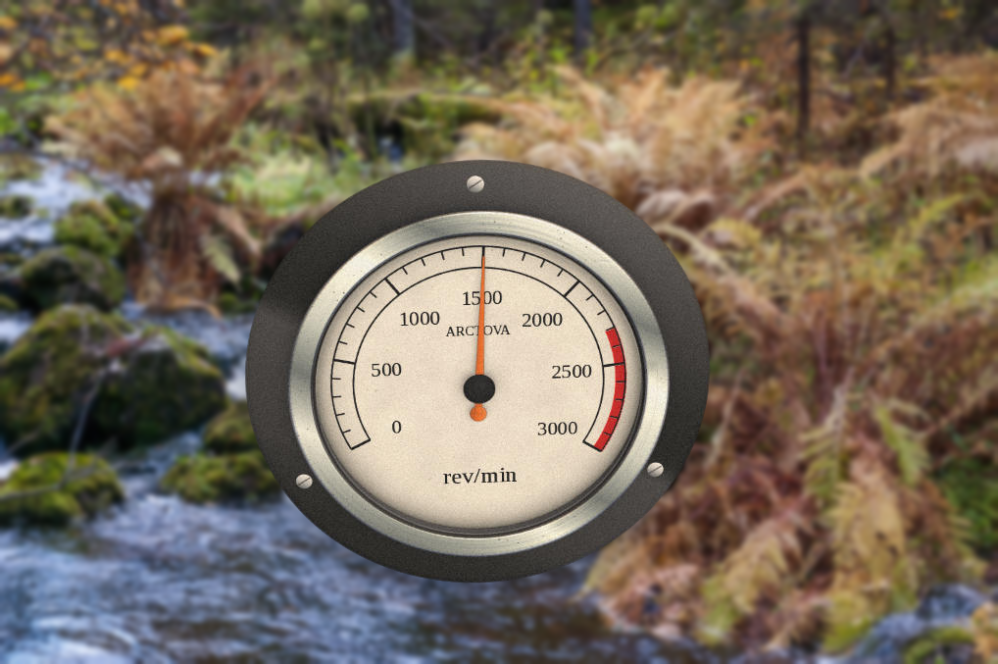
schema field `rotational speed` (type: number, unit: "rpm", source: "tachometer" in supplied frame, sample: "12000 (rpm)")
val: 1500 (rpm)
